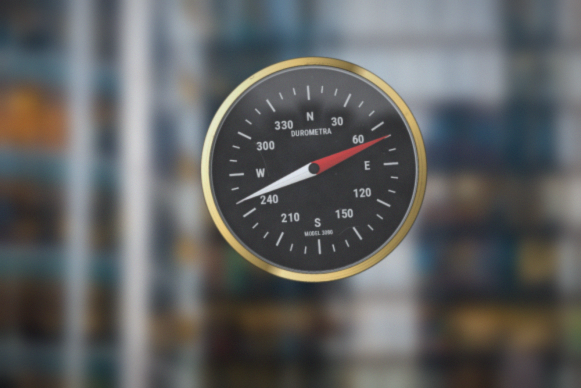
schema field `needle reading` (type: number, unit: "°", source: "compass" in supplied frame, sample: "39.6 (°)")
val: 70 (°)
